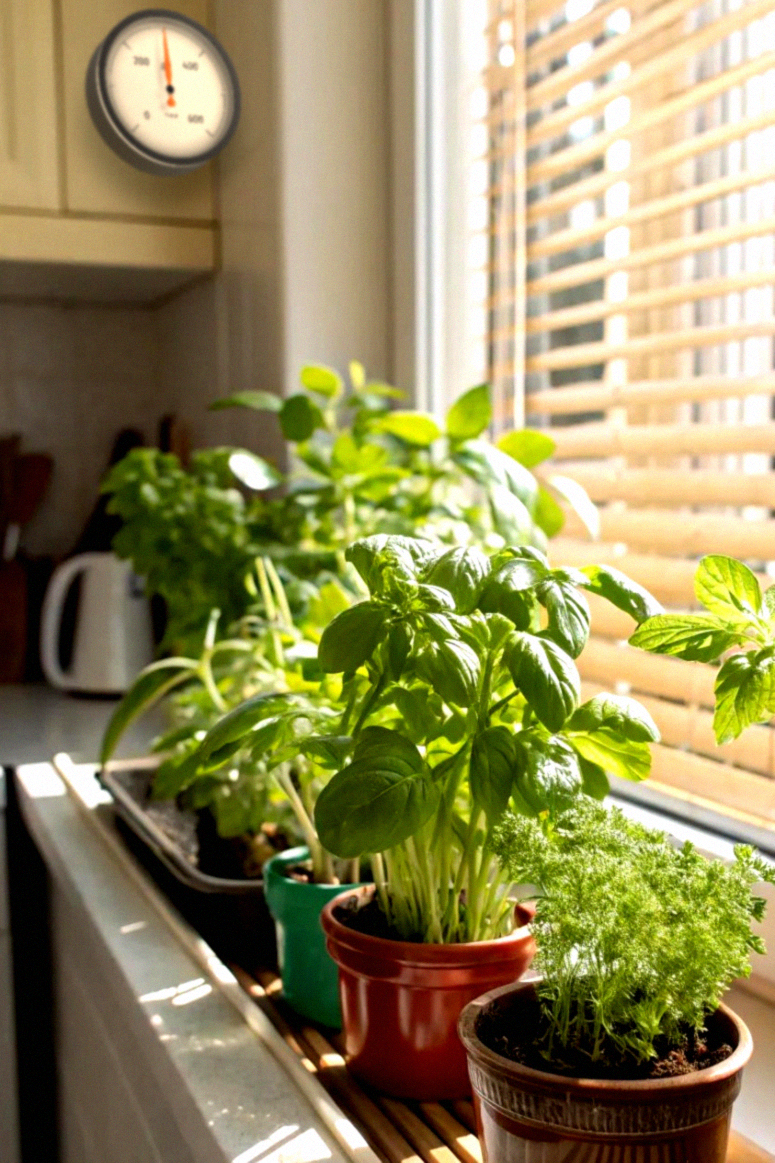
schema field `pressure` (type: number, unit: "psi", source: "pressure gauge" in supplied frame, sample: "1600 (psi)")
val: 300 (psi)
